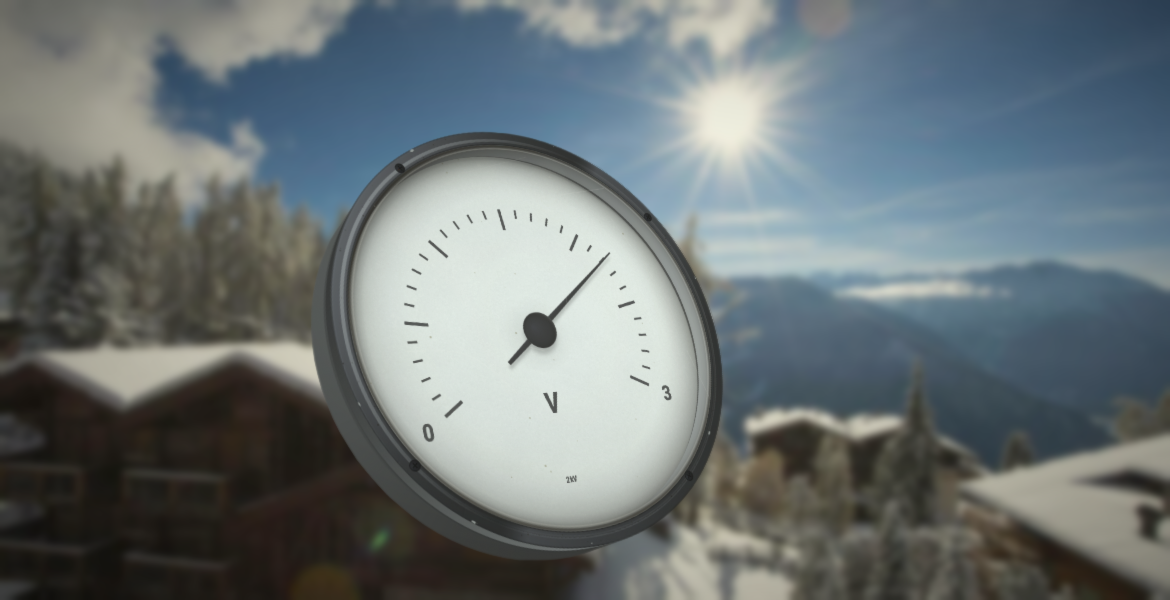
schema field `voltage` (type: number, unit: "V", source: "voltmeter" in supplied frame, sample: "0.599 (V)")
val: 2.2 (V)
